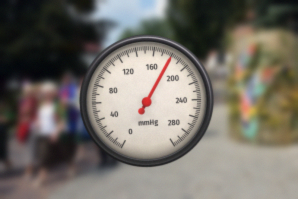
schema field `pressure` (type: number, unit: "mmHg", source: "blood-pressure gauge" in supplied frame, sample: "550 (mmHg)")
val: 180 (mmHg)
